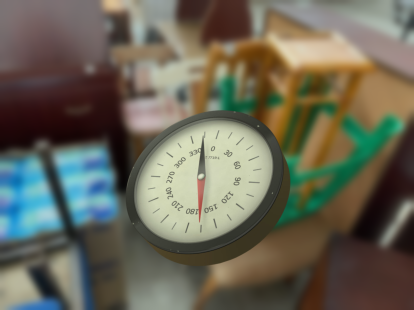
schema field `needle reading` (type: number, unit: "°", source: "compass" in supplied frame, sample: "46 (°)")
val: 165 (°)
